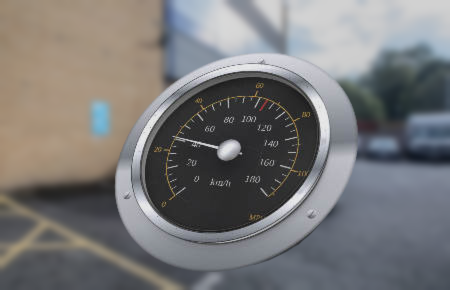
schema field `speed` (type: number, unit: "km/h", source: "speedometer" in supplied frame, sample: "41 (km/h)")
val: 40 (km/h)
